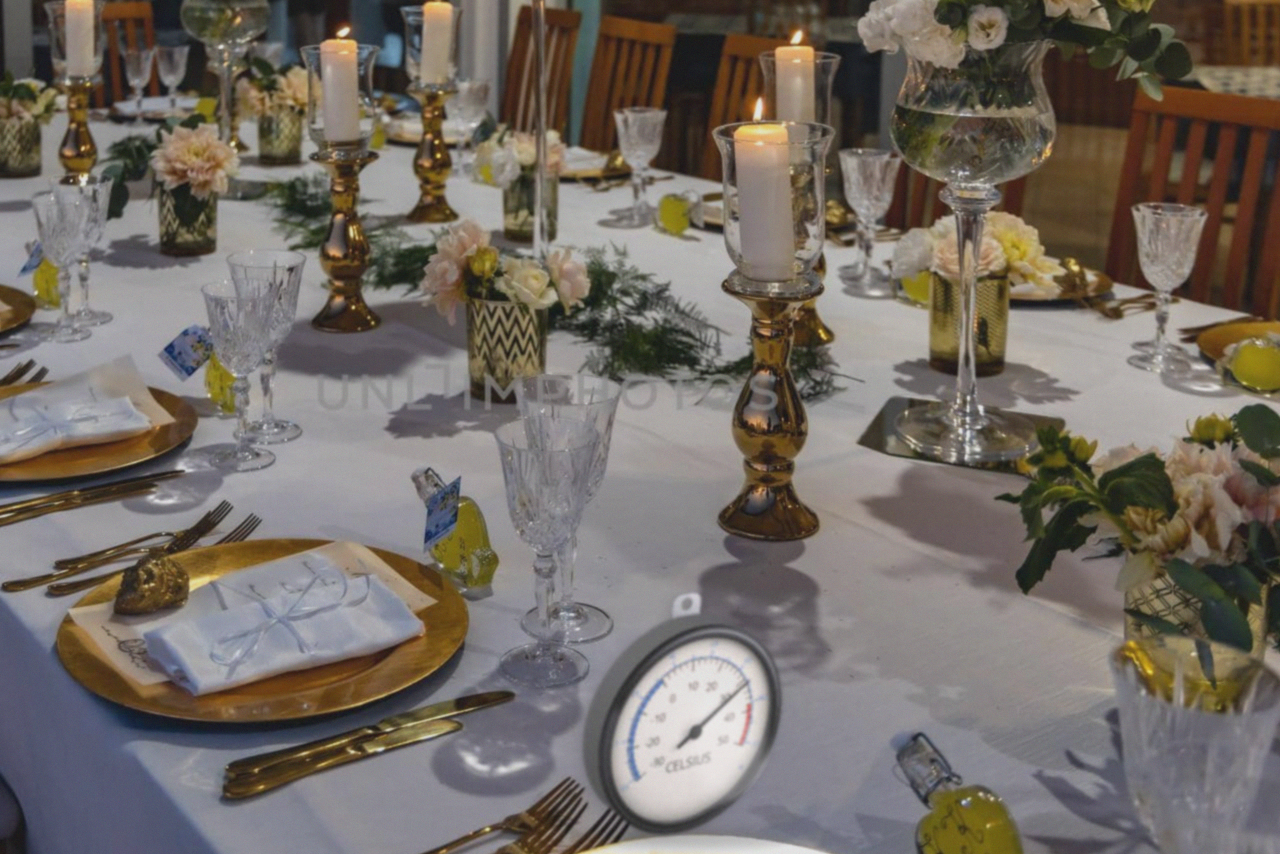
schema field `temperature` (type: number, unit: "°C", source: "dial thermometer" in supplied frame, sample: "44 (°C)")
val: 30 (°C)
